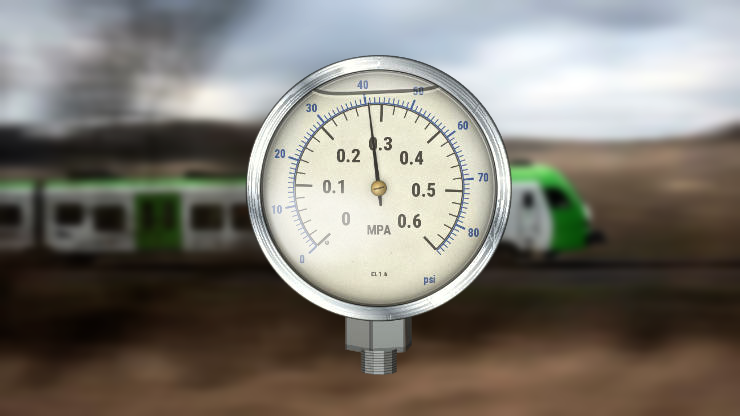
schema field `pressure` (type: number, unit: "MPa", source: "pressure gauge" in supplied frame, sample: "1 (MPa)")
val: 0.28 (MPa)
